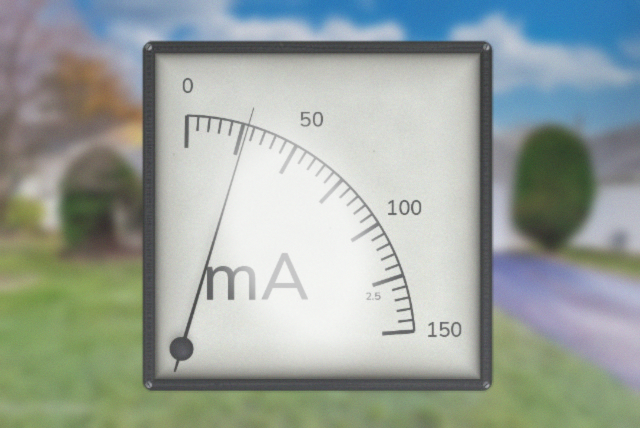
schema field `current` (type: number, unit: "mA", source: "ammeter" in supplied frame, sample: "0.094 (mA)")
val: 27.5 (mA)
